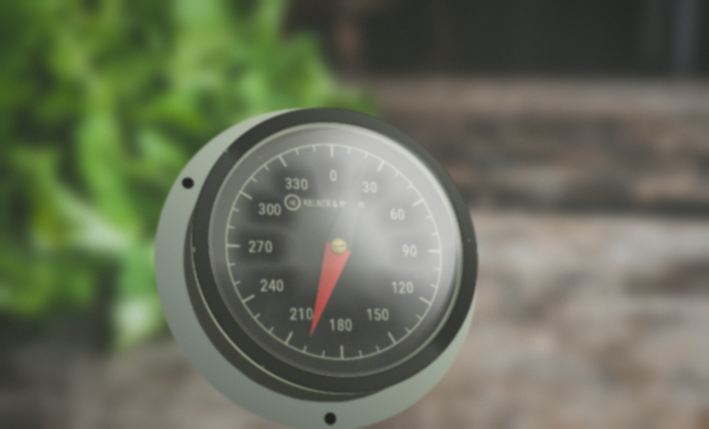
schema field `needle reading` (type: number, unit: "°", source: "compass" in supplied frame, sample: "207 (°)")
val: 200 (°)
